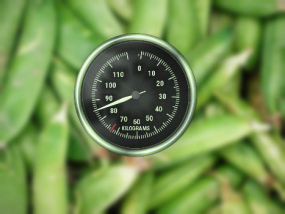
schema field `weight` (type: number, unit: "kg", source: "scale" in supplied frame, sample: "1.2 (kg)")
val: 85 (kg)
